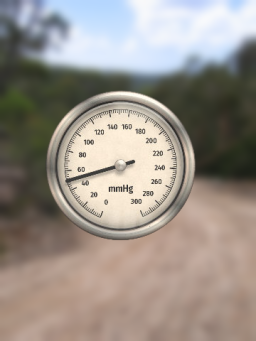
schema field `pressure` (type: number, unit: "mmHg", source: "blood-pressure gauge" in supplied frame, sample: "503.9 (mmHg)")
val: 50 (mmHg)
